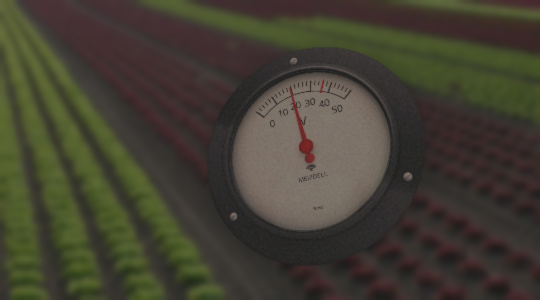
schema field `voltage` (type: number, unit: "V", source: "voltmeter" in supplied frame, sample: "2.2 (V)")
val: 20 (V)
